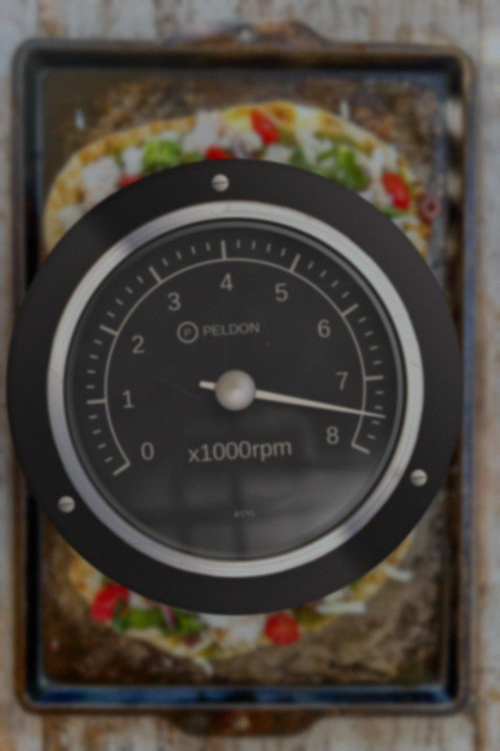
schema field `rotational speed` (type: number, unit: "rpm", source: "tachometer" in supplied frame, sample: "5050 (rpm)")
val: 7500 (rpm)
